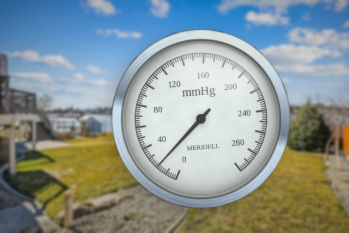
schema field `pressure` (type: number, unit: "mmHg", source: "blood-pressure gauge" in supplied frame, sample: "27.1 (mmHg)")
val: 20 (mmHg)
